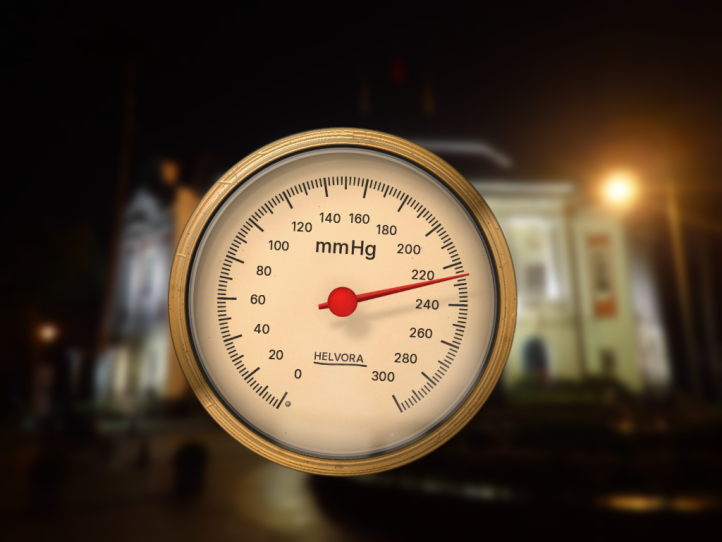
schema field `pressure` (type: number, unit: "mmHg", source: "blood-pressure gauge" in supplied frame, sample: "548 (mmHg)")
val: 226 (mmHg)
